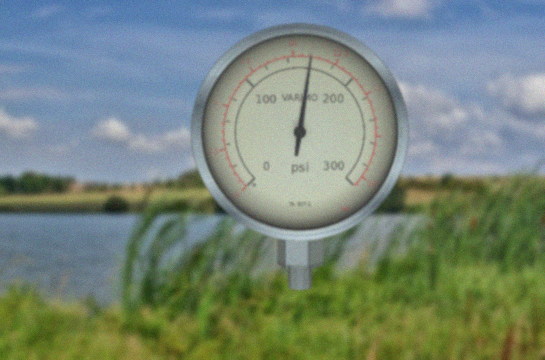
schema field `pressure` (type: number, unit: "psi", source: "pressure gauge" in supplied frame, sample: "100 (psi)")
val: 160 (psi)
